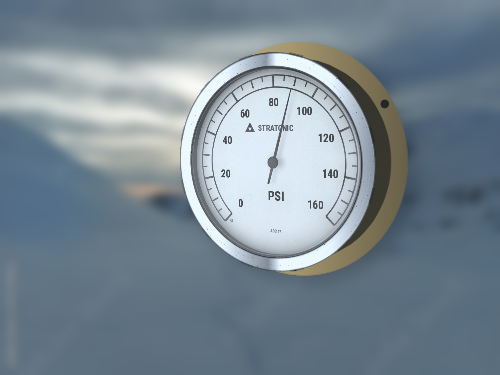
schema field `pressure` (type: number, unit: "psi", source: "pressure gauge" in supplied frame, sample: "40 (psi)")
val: 90 (psi)
